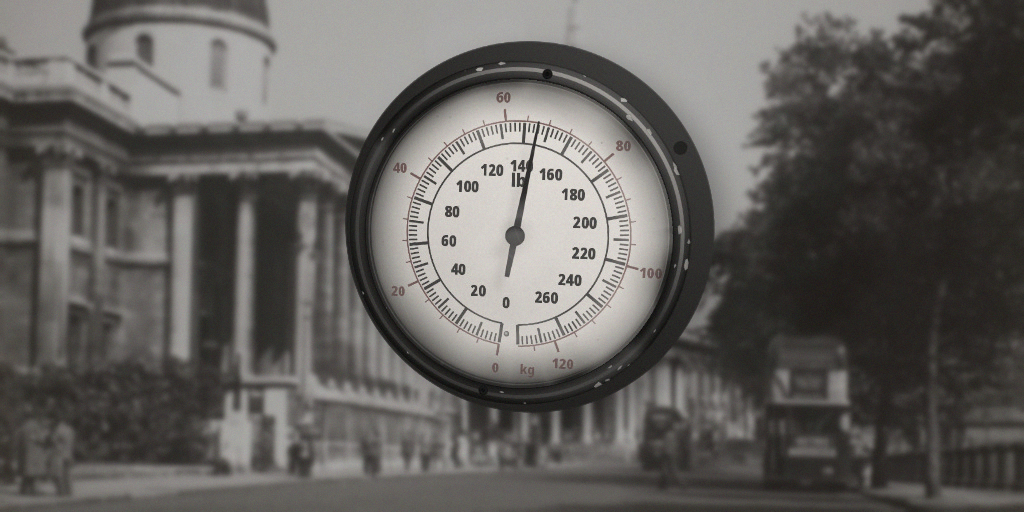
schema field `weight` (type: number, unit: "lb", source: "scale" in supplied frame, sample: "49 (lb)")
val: 146 (lb)
